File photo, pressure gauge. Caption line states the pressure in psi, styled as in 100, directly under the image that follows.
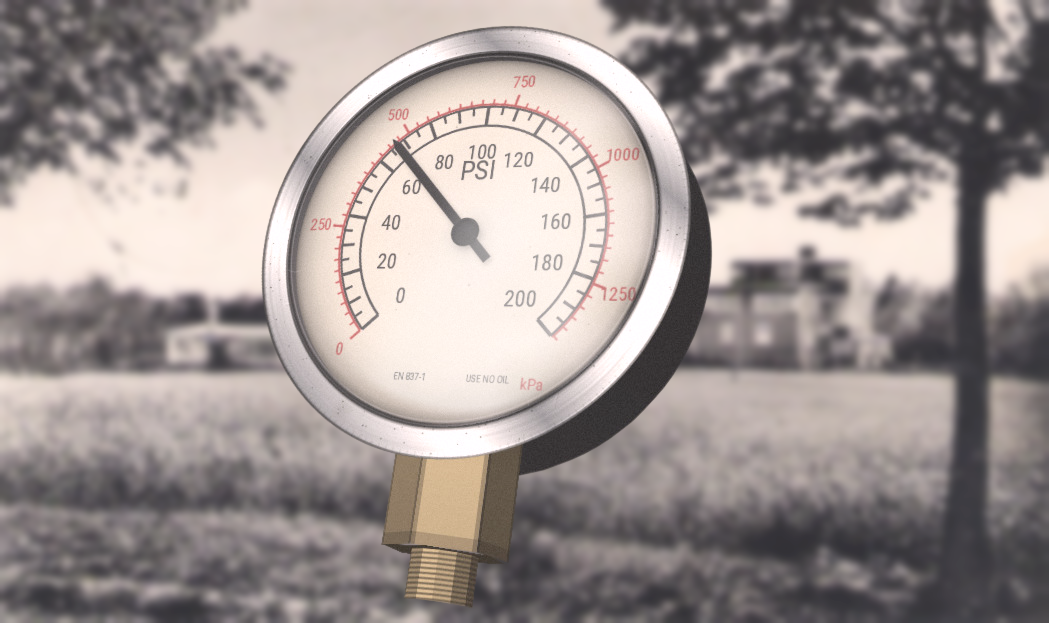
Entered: 67.5
